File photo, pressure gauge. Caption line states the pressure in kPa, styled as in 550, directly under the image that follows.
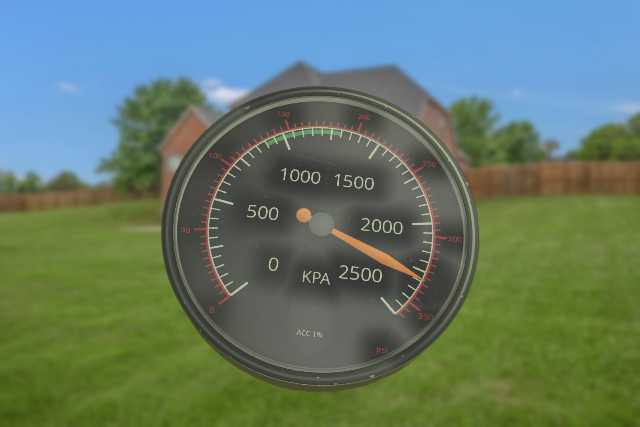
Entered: 2300
